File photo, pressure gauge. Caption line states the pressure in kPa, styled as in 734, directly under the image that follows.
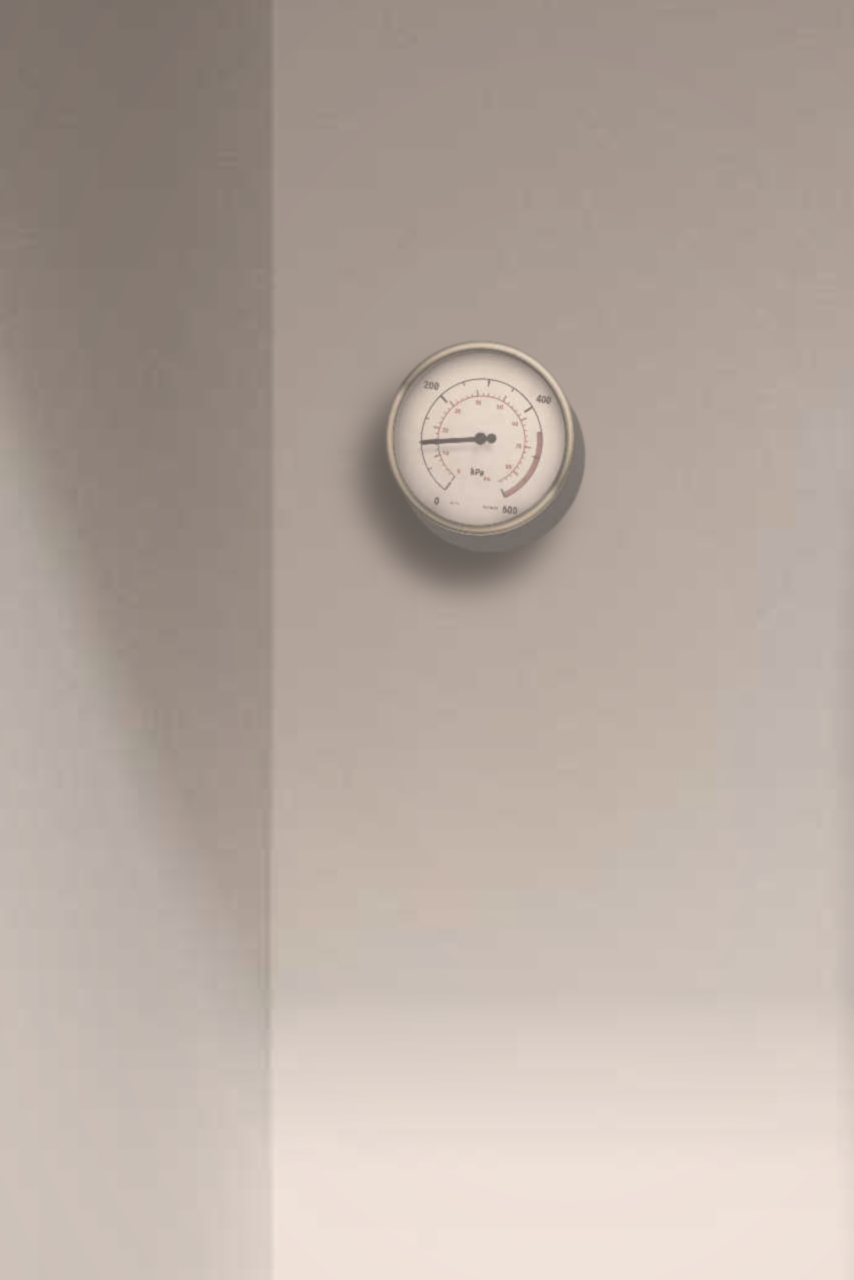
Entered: 100
